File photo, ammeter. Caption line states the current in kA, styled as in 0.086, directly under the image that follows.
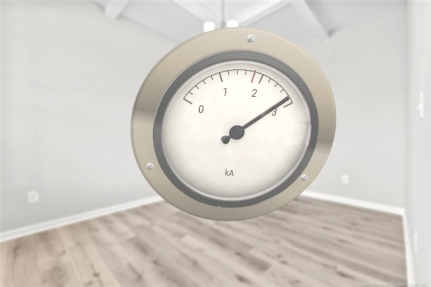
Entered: 2.8
